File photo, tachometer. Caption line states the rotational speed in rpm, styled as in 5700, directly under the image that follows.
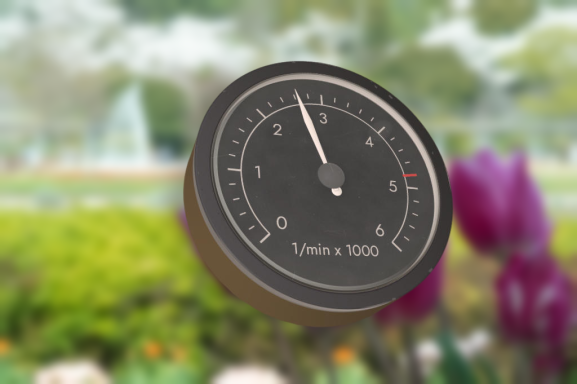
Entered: 2600
